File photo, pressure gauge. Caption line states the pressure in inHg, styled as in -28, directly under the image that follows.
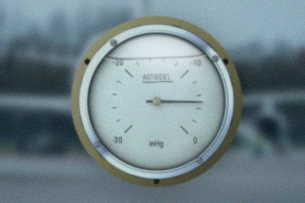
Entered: -5
